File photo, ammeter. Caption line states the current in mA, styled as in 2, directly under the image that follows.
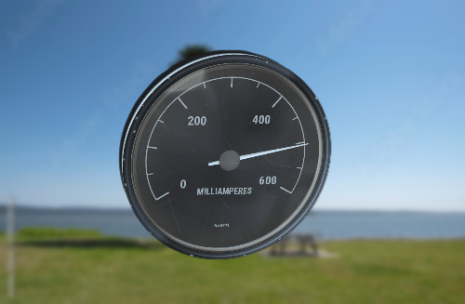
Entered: 500
